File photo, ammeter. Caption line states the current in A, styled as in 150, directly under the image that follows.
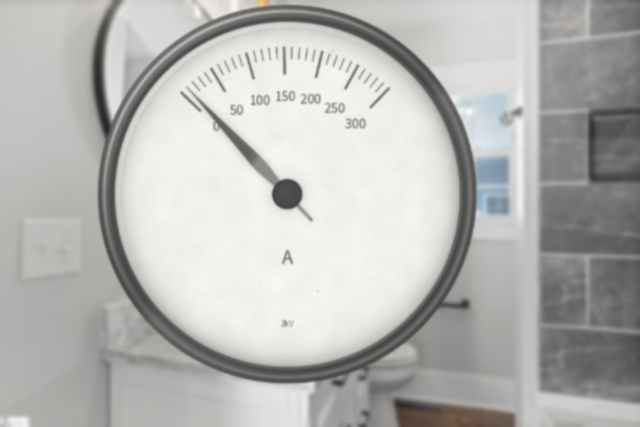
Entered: 10
